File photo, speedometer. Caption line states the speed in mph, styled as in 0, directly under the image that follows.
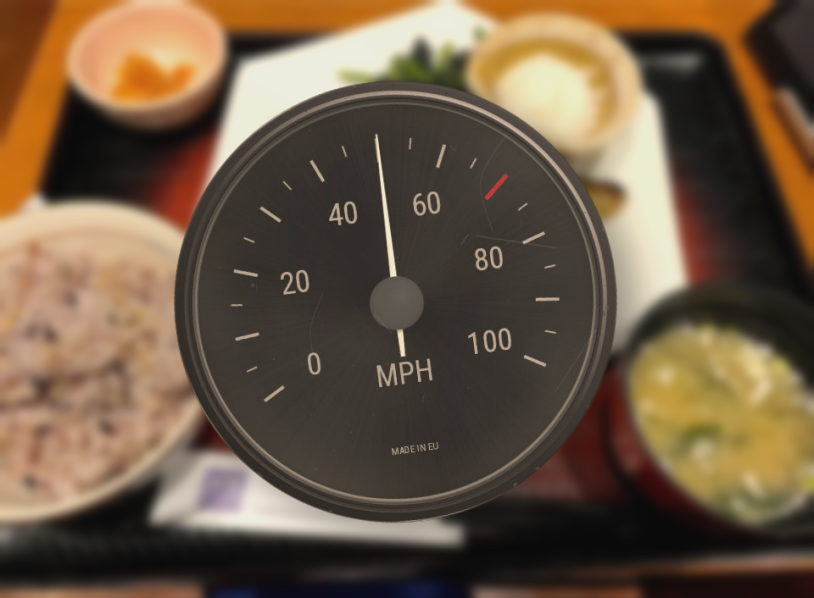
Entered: 50
